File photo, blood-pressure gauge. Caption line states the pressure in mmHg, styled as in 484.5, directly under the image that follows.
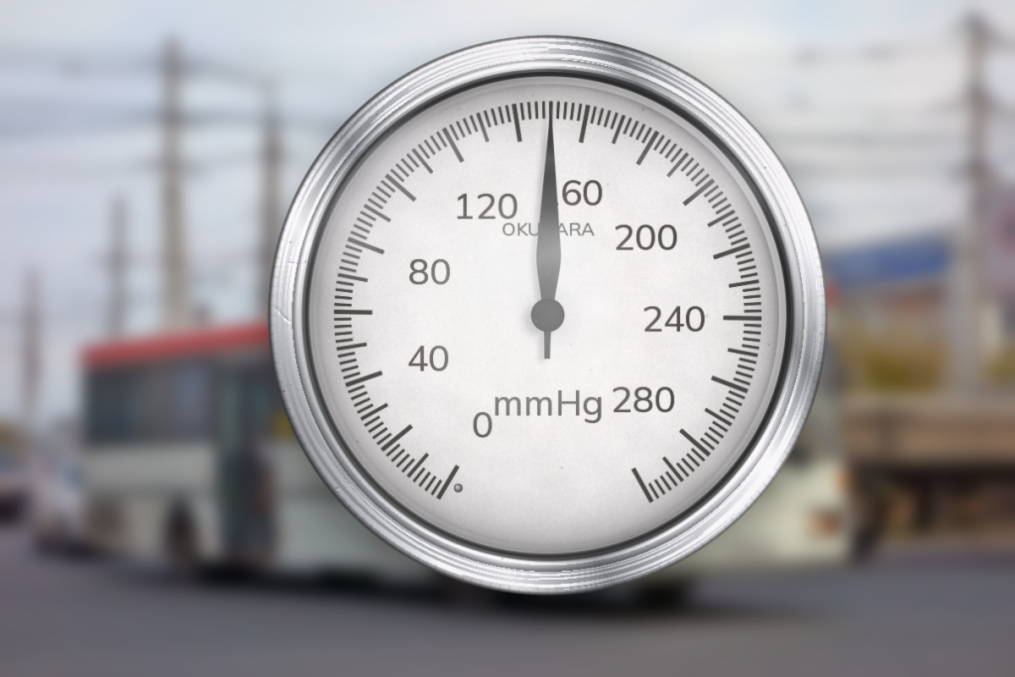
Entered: 150
